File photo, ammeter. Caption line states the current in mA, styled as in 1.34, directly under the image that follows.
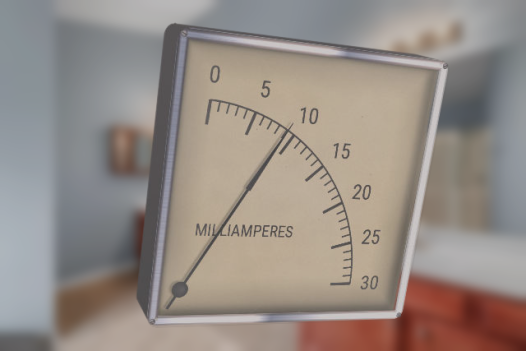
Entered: 9
